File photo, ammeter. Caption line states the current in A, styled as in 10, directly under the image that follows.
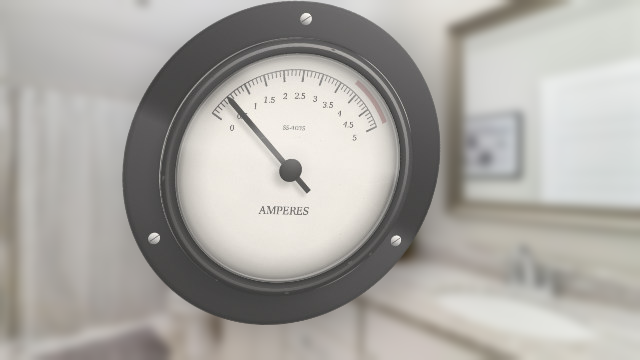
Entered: 0.5
